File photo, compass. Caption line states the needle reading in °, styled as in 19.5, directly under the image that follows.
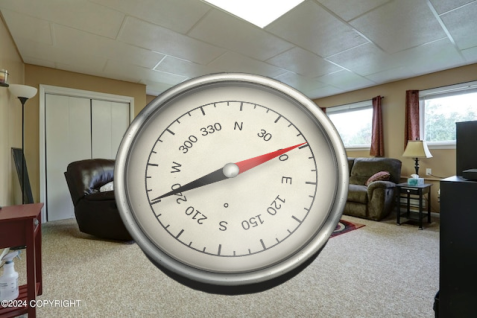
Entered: 60
